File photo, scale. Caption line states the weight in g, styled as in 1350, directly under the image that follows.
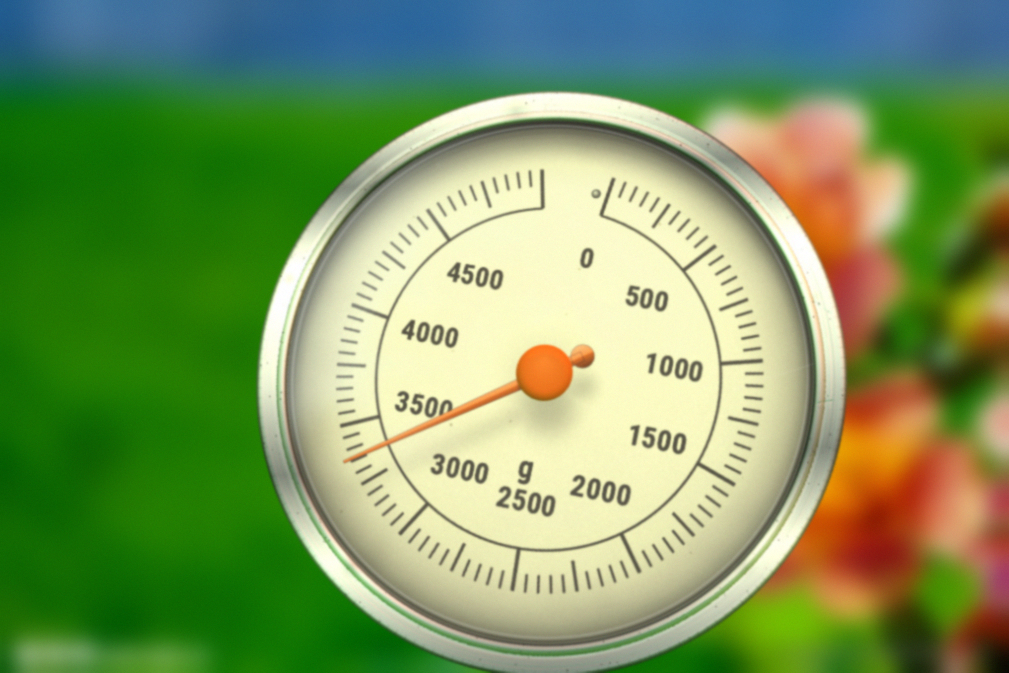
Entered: 3350
